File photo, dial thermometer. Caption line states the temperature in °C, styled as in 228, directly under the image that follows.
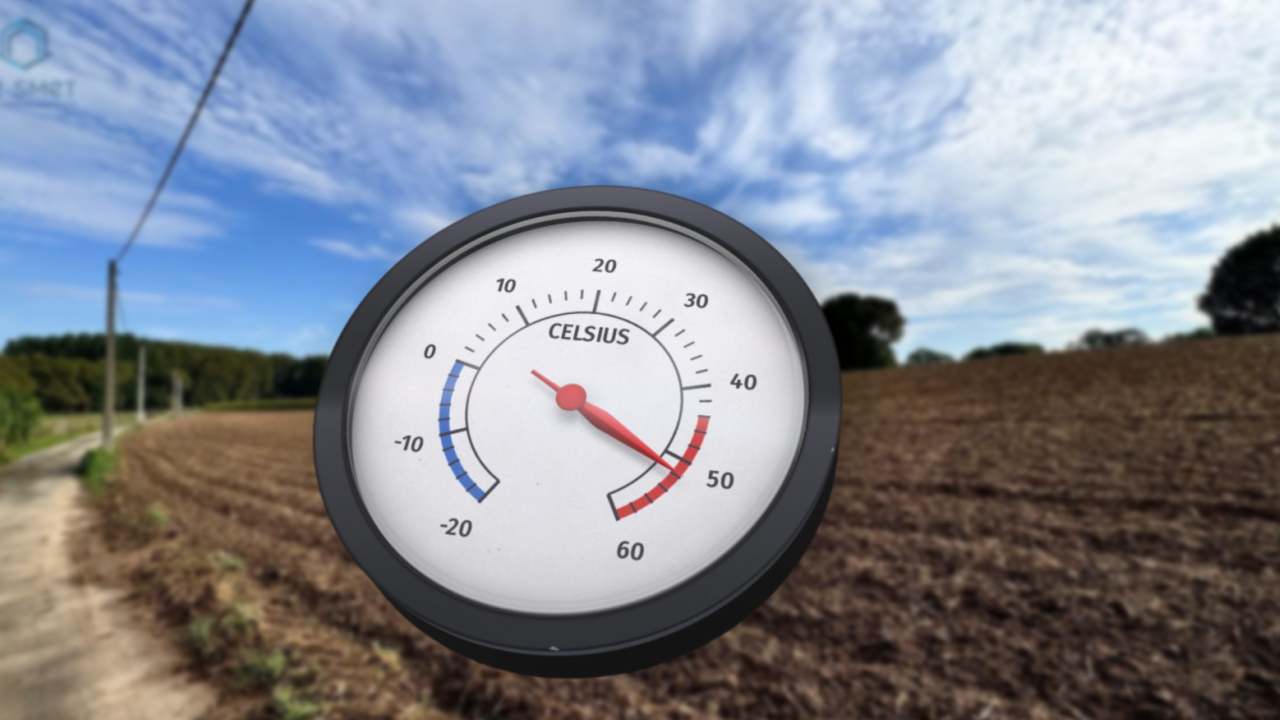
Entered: 52
